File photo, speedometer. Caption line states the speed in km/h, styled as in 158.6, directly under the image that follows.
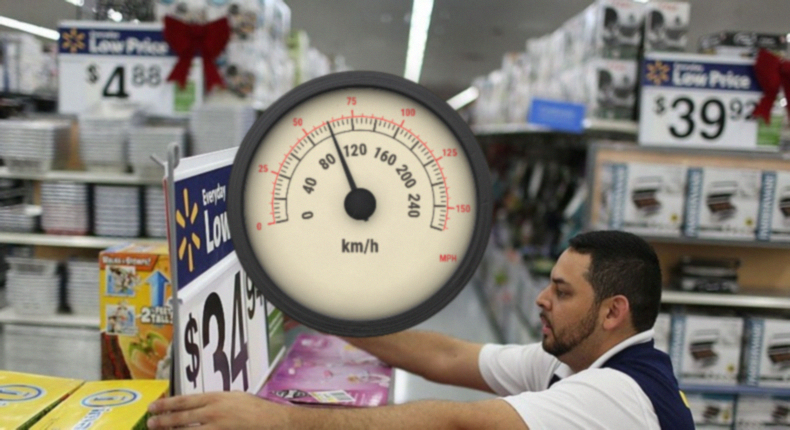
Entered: 100
